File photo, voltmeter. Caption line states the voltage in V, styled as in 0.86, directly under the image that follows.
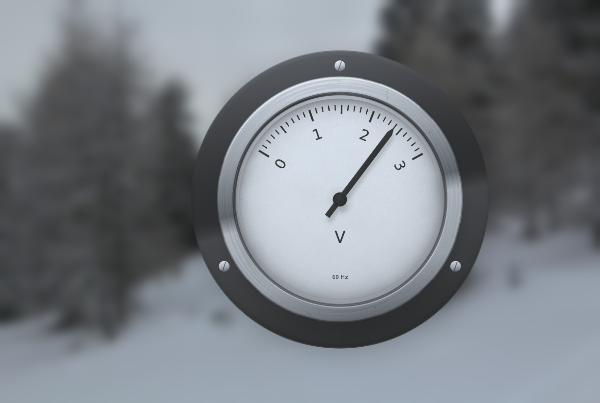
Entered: 2.4
